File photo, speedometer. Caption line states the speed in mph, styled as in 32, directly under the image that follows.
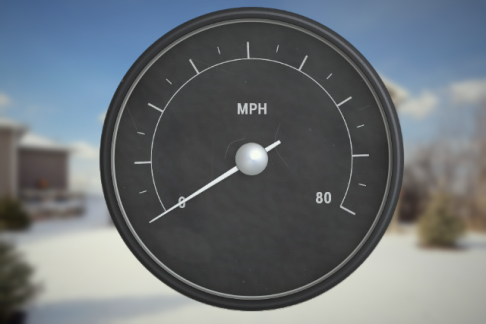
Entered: 0
